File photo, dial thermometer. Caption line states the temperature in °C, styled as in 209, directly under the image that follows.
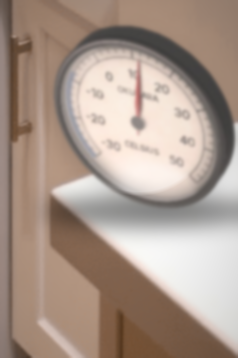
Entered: 12
